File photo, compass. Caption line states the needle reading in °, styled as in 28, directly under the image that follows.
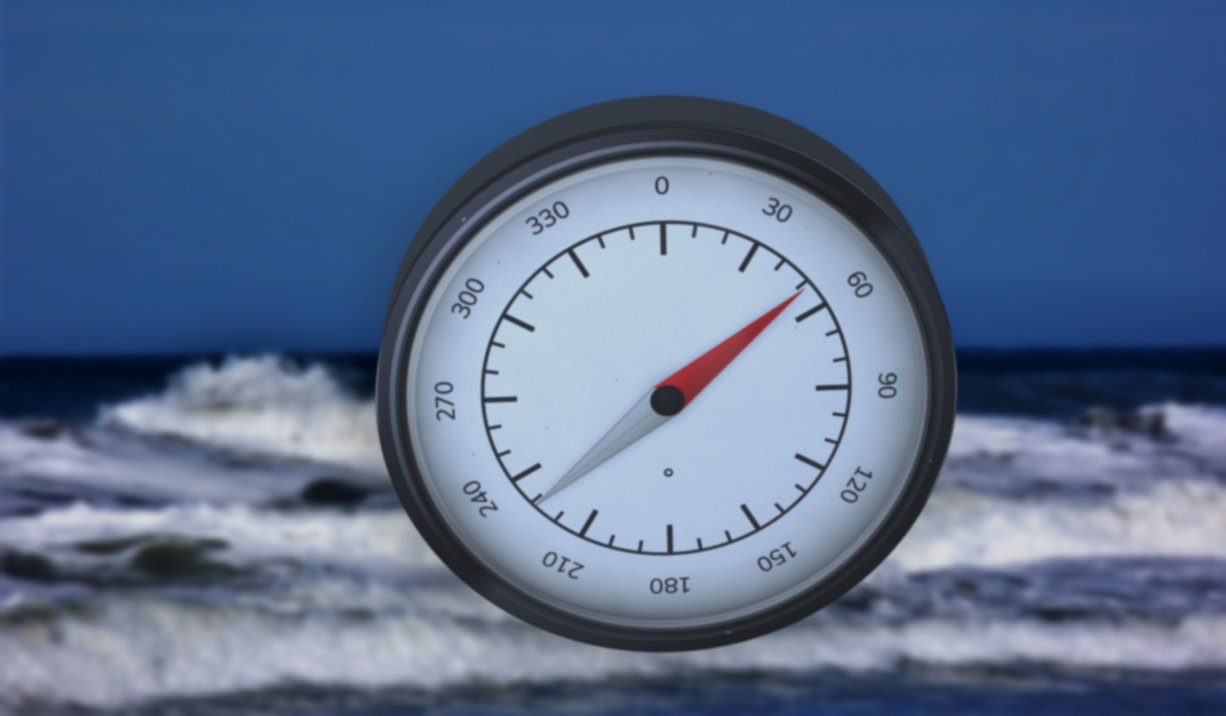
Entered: 50
